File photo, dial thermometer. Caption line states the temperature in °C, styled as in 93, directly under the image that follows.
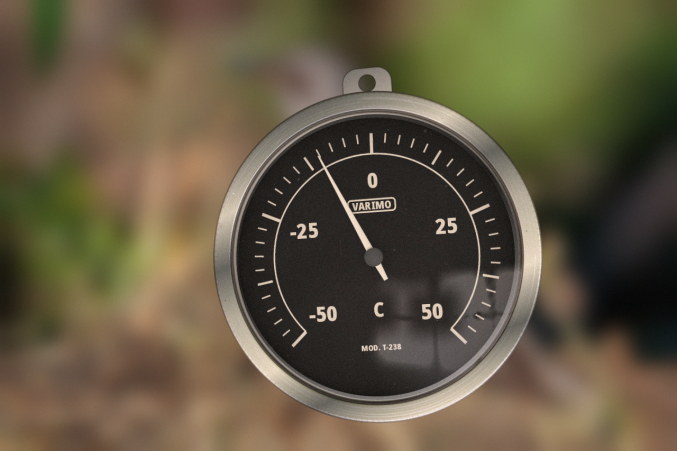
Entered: -10
